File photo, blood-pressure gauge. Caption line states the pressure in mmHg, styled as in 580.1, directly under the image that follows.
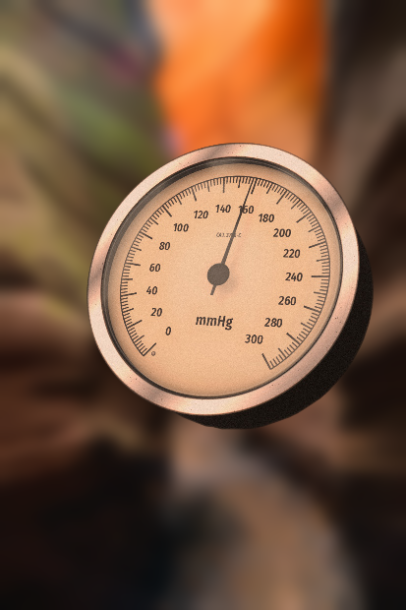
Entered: 160
